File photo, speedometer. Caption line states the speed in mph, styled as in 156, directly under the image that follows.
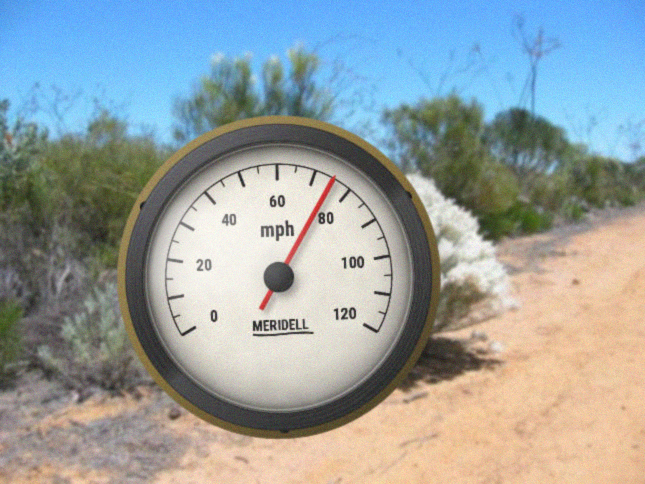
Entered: 75
